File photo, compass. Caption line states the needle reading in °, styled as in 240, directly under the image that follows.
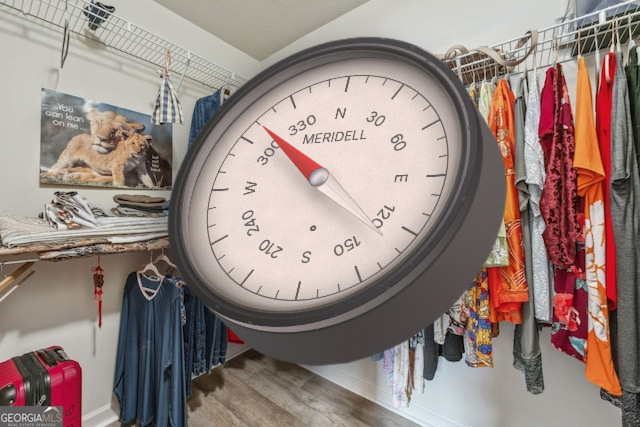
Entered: 310
